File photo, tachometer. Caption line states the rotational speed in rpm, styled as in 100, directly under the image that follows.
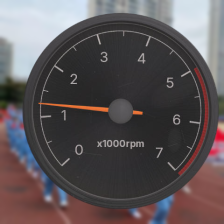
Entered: 1250
